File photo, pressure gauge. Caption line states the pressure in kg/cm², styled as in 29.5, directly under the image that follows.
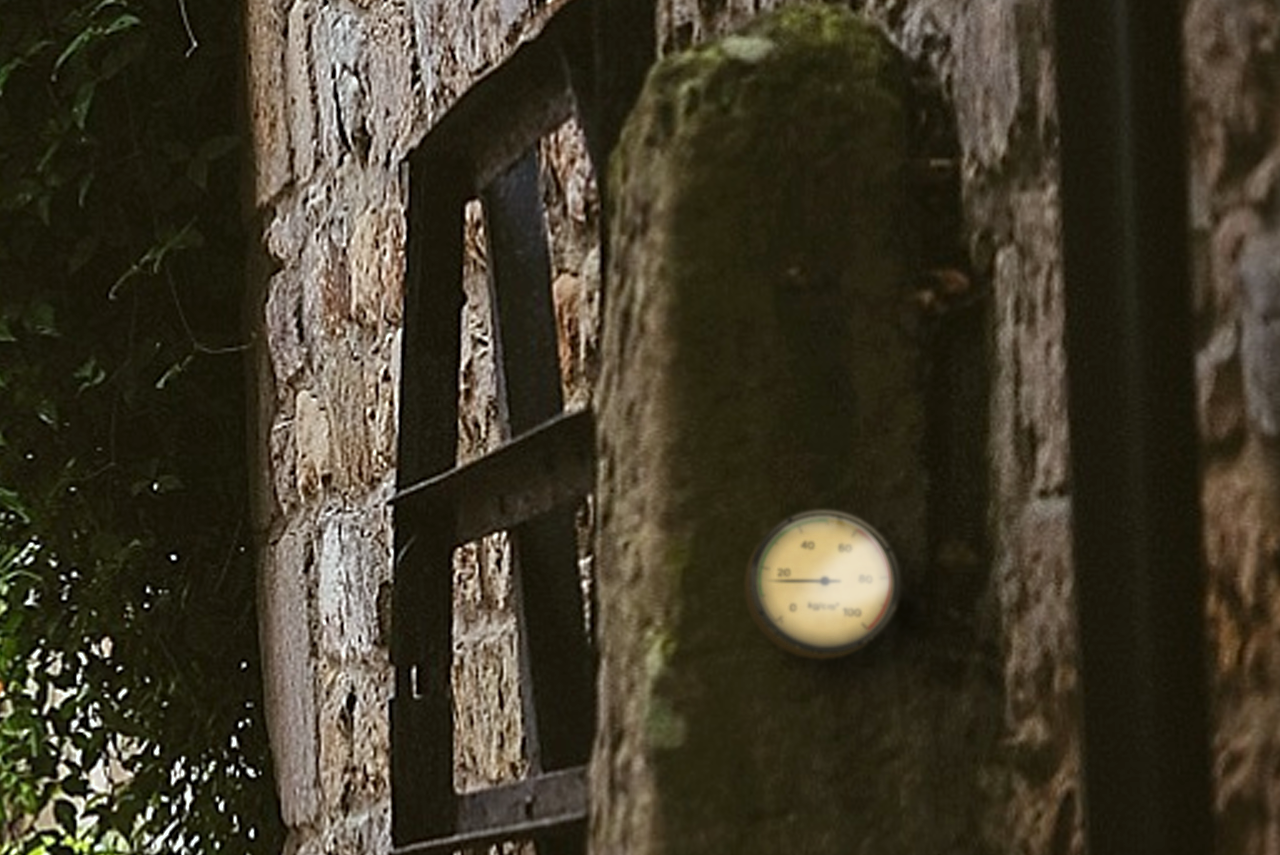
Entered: 15
